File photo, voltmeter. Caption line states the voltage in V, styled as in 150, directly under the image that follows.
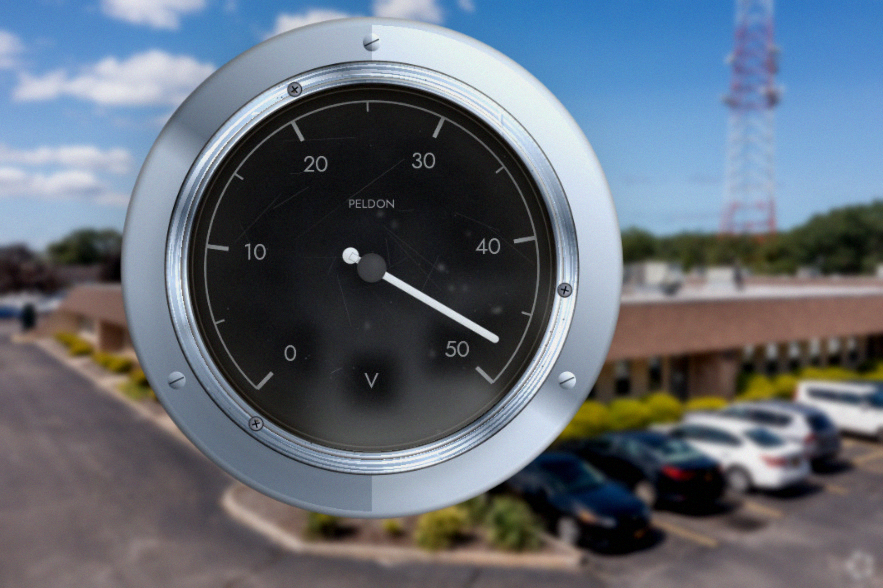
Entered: 47.5
